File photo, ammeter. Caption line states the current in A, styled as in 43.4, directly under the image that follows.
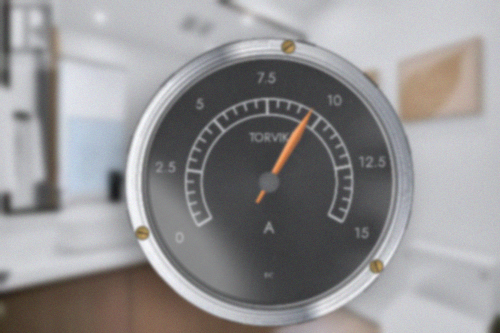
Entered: 9.5
